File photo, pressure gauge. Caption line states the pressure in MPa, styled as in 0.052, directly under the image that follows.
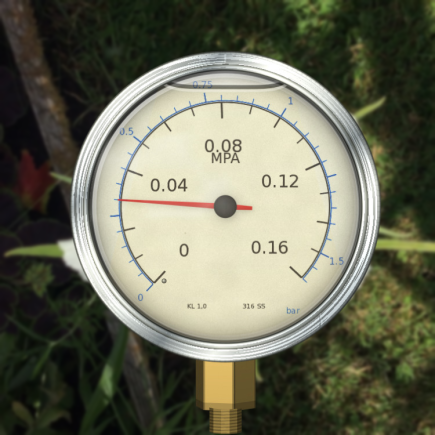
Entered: 0.03
